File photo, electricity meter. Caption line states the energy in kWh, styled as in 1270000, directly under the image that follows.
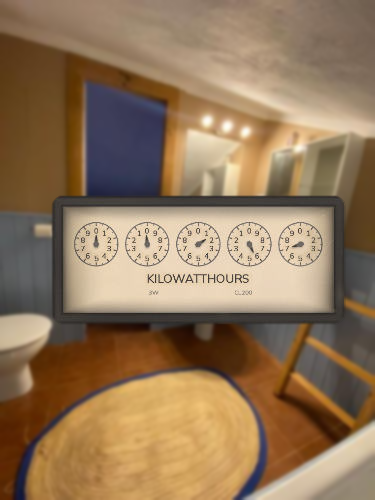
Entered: 157
